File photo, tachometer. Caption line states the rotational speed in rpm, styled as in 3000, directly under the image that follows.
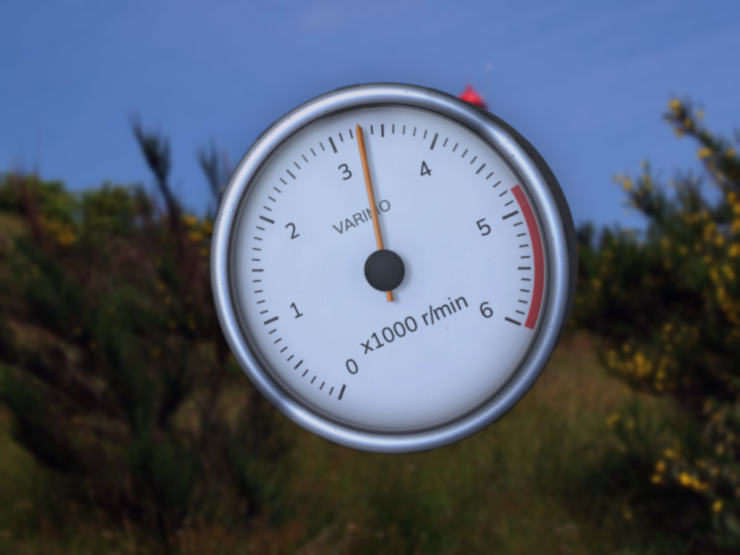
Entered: 3300
